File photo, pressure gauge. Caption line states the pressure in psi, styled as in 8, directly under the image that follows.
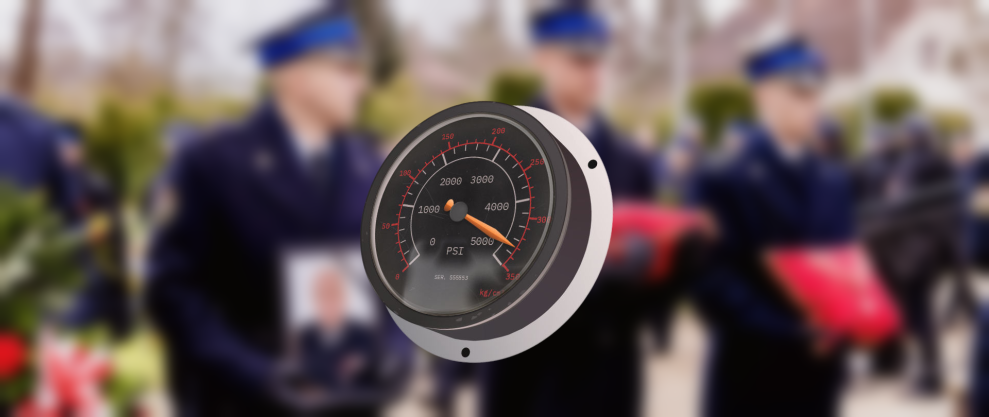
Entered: 4700
